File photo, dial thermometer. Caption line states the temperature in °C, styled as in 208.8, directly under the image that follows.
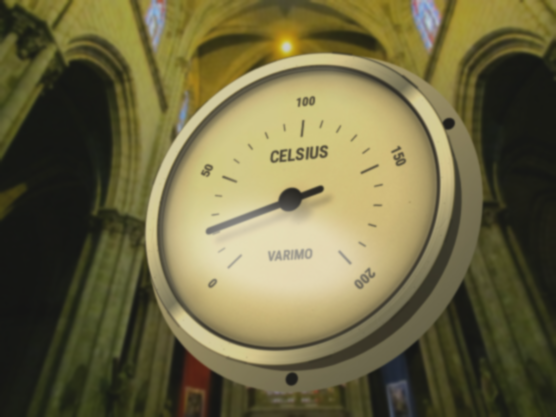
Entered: 20
